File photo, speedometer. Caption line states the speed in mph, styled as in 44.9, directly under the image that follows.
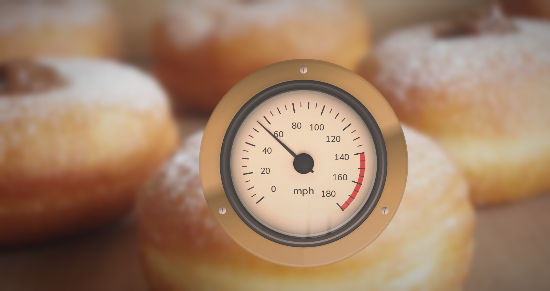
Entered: 55
